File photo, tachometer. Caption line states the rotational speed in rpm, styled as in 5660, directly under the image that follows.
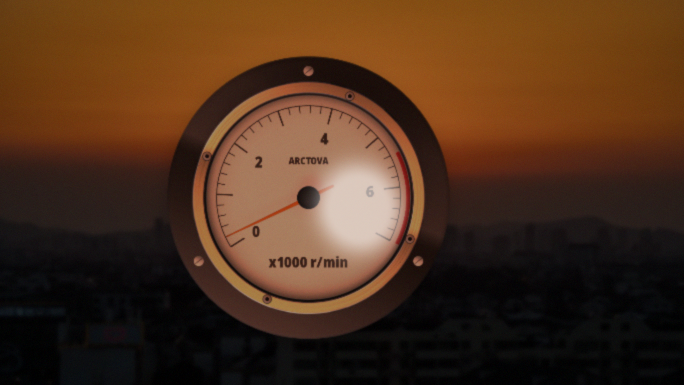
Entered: 200
